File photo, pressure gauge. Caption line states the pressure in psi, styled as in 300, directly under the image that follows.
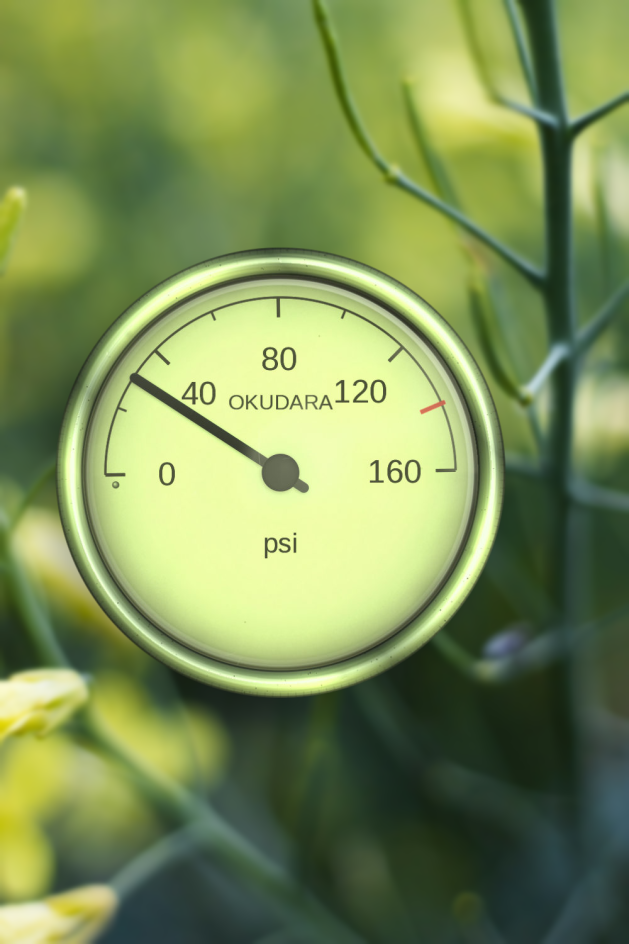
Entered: 30
